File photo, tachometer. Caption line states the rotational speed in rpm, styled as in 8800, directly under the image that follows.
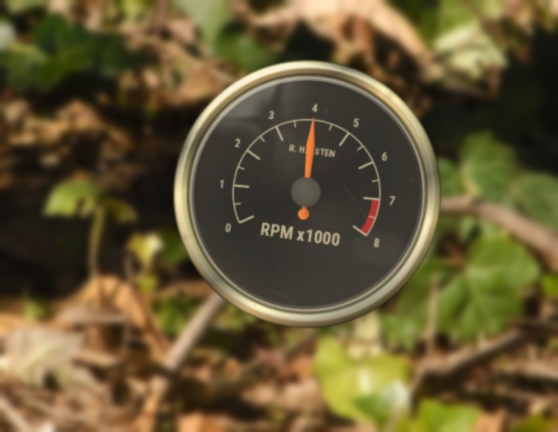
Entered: 4000
